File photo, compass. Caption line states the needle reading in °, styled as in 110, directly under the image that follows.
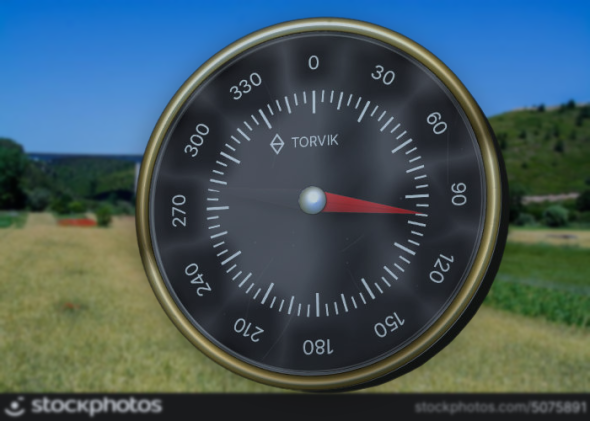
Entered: 100
